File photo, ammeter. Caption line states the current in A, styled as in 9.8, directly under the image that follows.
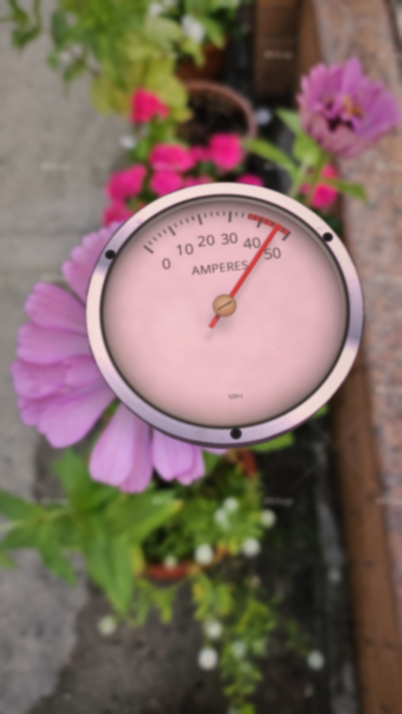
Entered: 46
